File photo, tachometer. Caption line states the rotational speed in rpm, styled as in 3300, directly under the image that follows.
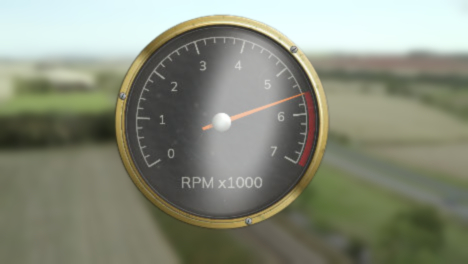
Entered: 5600
